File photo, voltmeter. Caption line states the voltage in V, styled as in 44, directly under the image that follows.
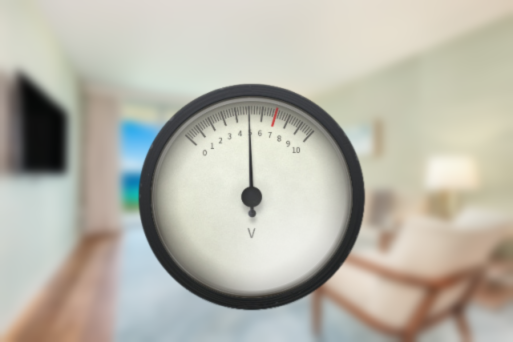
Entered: 5
